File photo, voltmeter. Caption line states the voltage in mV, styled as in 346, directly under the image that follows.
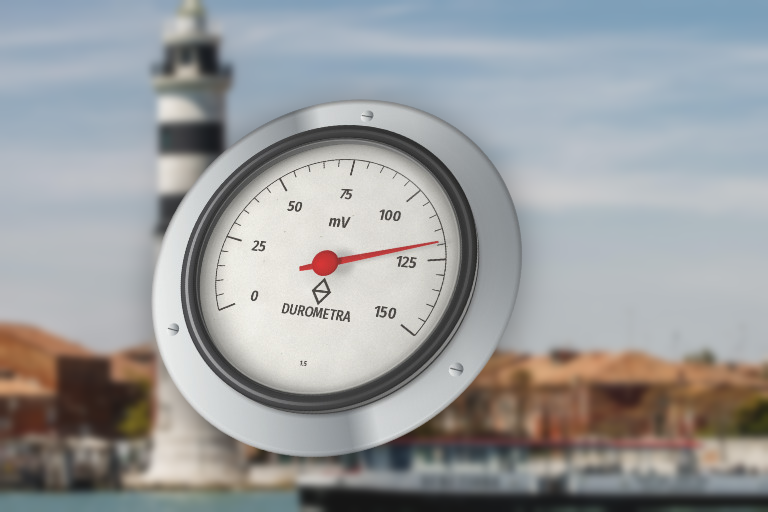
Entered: 120
